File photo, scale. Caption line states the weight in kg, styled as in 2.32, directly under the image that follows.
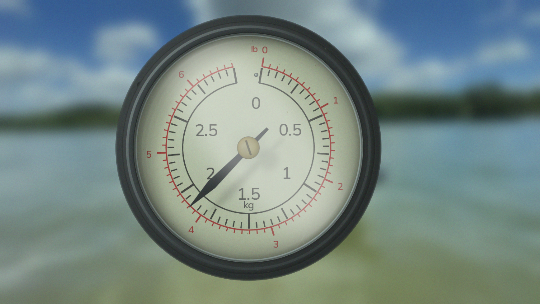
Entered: 1.9
